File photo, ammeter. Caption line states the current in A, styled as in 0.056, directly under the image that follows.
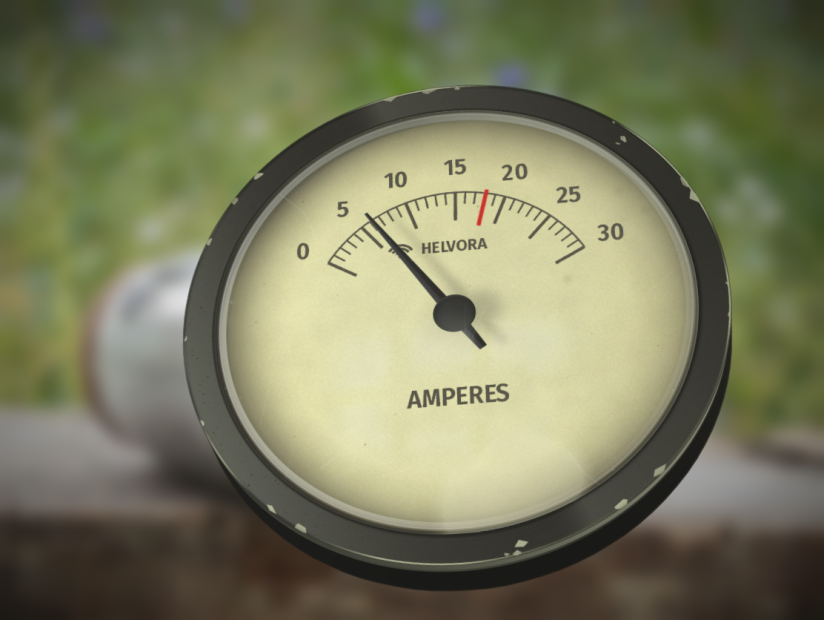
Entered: 6
